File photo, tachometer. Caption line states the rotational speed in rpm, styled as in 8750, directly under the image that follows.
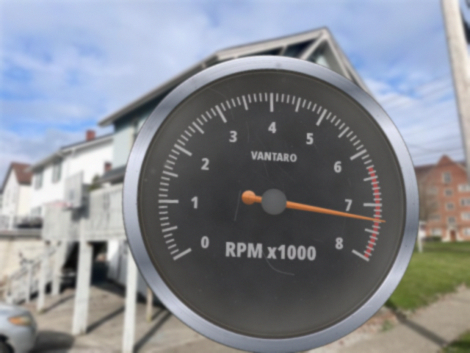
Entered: 7300
